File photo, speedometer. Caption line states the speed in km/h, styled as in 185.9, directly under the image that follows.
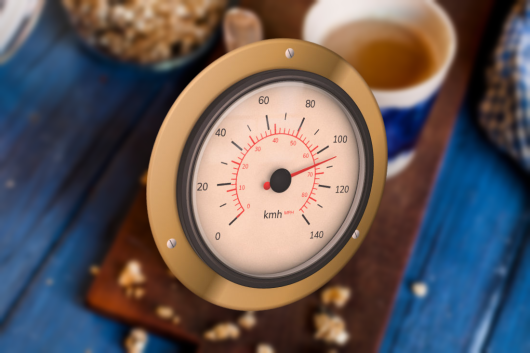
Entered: 105
